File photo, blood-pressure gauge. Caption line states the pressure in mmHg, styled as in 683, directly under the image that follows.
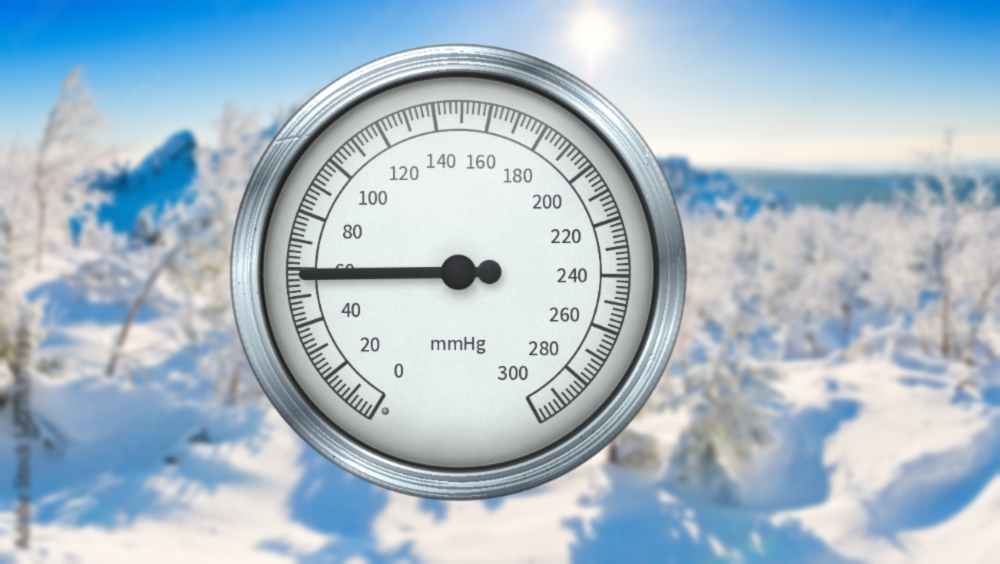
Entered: 58
